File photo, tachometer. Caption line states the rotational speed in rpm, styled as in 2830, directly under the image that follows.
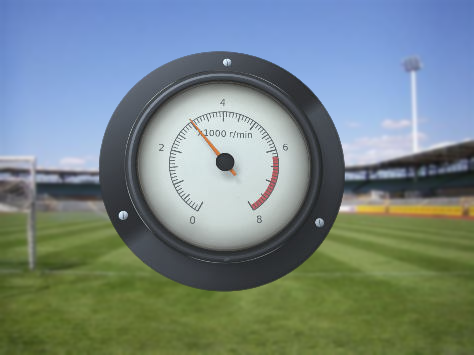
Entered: 3000
